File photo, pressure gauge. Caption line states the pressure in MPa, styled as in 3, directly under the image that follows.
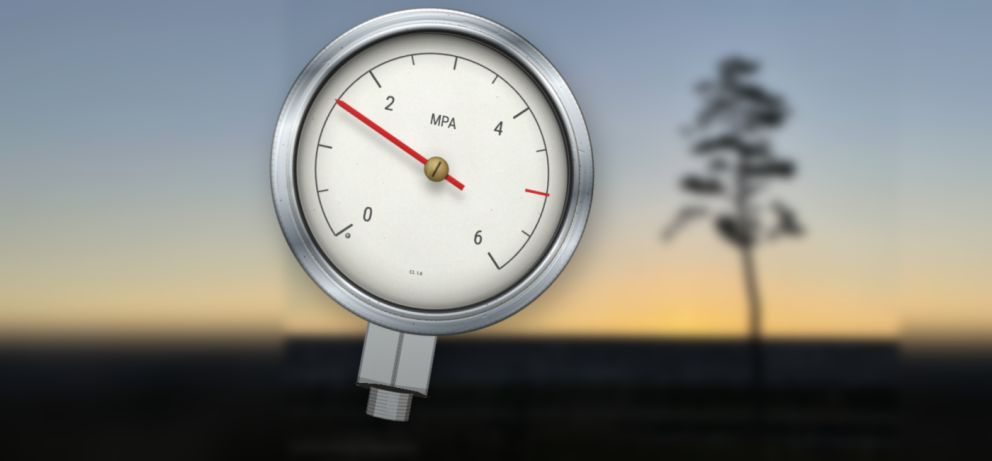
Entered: 1.5
